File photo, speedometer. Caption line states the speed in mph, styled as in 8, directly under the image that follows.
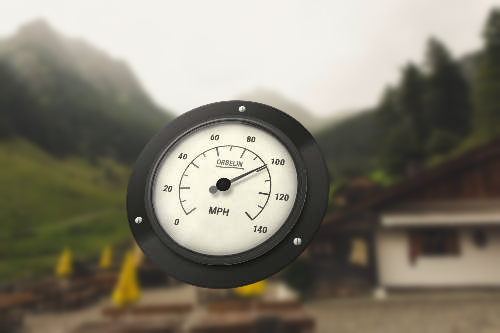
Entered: 100
